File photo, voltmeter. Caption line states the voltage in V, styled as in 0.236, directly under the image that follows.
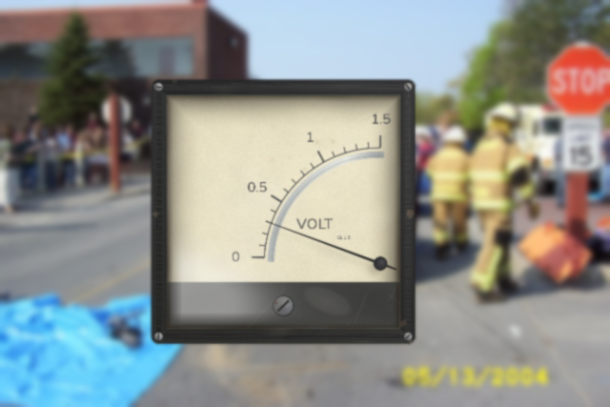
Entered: 0.3
